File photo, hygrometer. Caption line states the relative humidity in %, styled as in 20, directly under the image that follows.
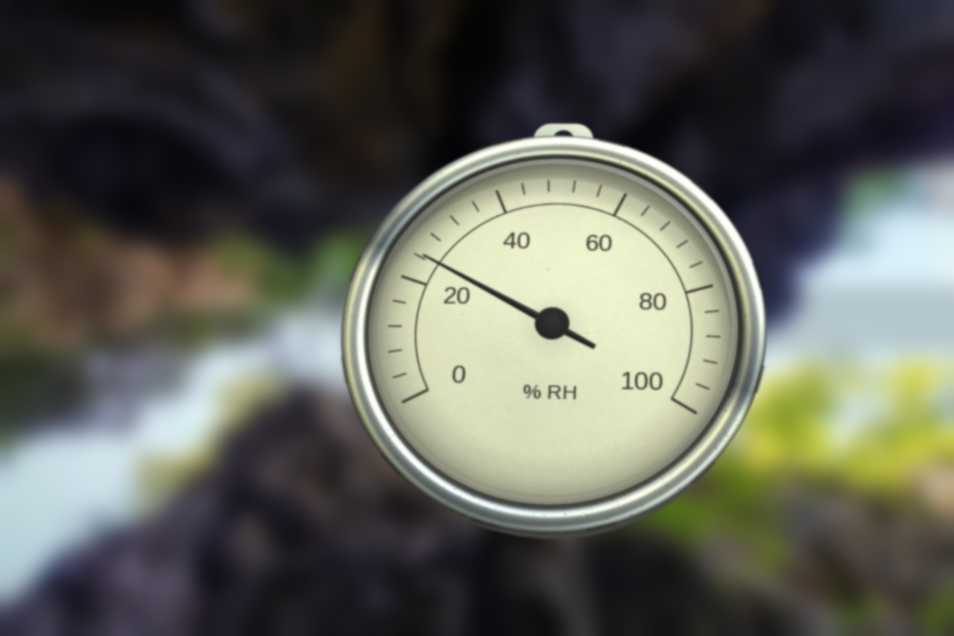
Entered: 24
